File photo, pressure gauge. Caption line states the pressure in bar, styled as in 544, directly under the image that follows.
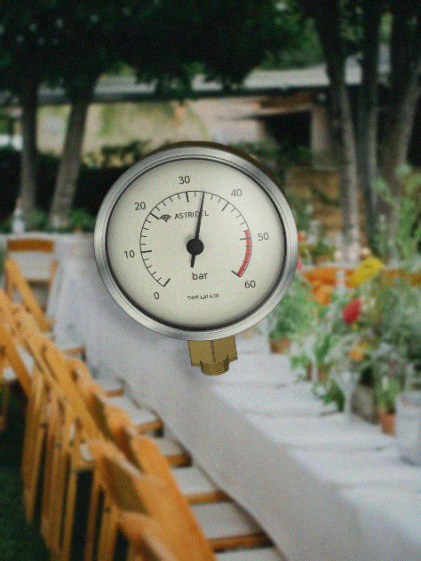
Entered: 34
